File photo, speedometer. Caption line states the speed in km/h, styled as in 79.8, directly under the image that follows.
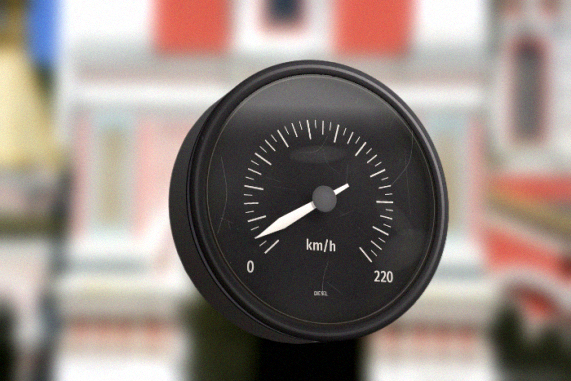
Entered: 10
